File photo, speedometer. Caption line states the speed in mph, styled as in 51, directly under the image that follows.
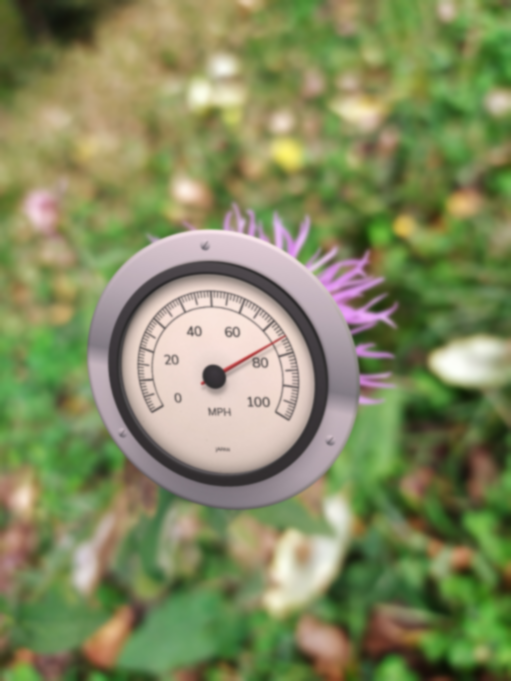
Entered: 75
